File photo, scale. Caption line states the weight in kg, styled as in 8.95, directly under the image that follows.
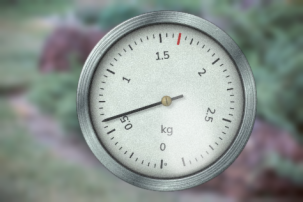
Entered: 0.6
